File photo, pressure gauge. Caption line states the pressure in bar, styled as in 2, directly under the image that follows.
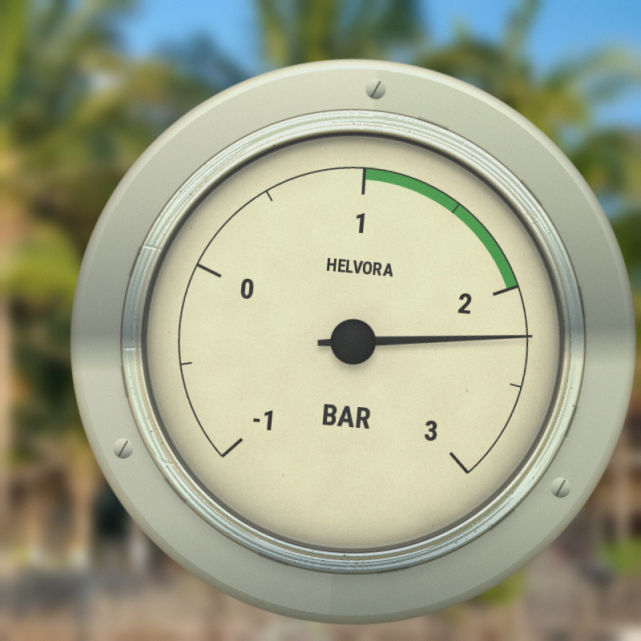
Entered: 2.25
